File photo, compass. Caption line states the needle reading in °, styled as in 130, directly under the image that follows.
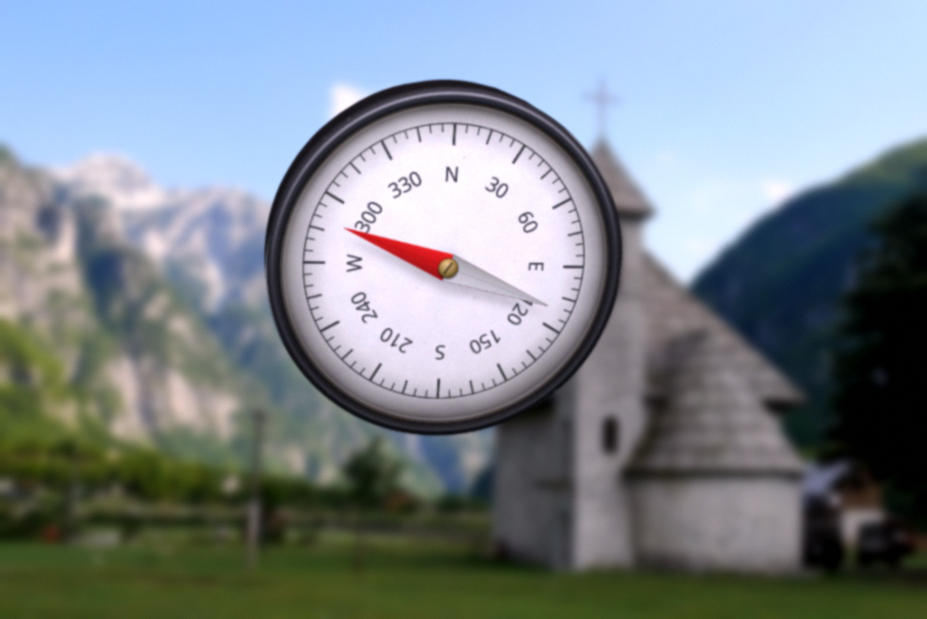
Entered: 290
